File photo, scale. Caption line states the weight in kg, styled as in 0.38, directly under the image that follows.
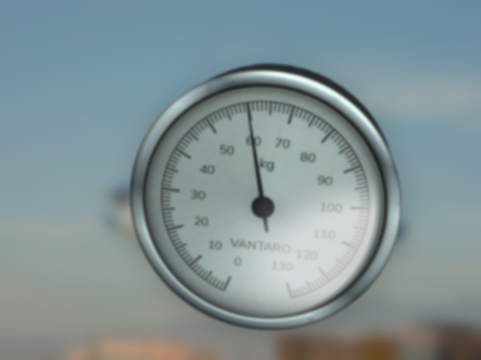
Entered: 60
